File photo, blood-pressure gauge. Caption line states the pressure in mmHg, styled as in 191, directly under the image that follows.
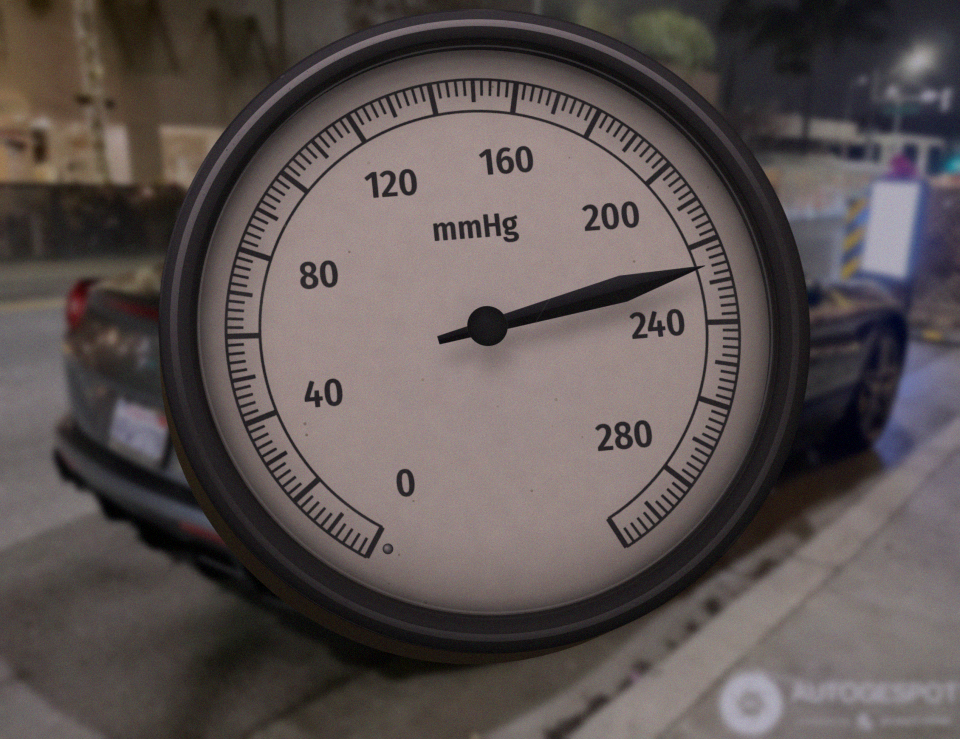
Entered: 226
